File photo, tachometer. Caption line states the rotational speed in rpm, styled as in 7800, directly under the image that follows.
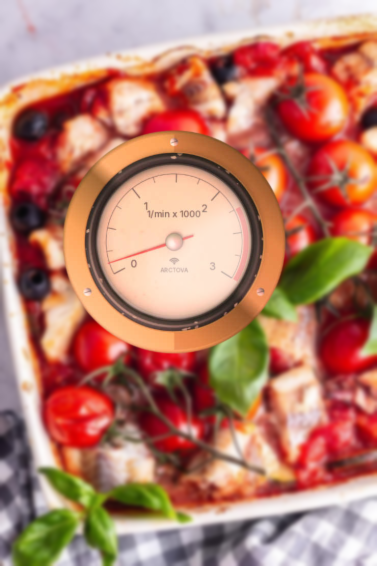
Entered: 125
